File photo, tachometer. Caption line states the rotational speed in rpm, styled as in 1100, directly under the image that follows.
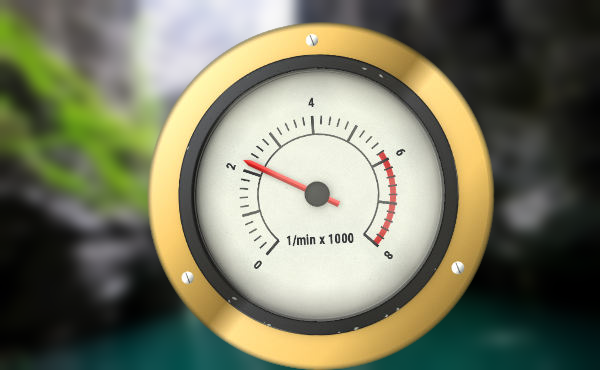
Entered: 2200
